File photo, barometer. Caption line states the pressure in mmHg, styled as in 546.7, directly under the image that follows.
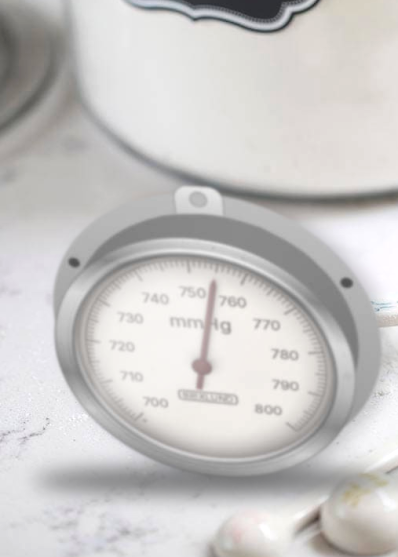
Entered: 755
